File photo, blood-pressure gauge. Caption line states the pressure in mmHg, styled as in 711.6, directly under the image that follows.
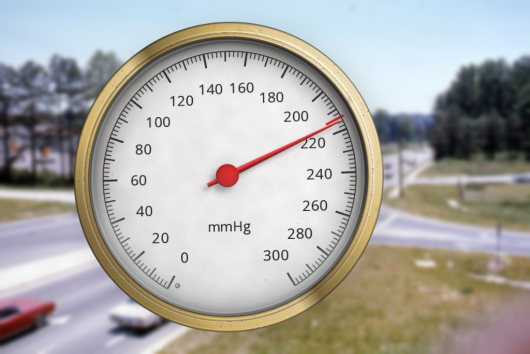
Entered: 216
